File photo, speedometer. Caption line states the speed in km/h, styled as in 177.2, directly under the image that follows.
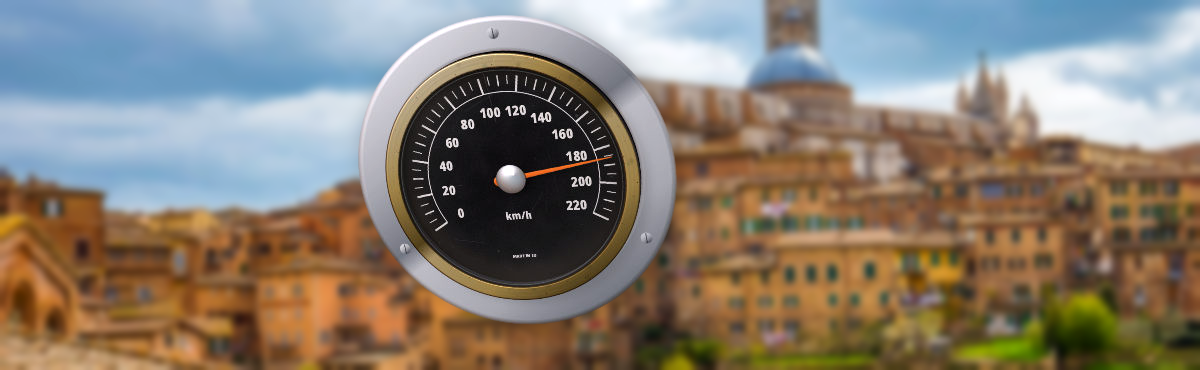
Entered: 185
